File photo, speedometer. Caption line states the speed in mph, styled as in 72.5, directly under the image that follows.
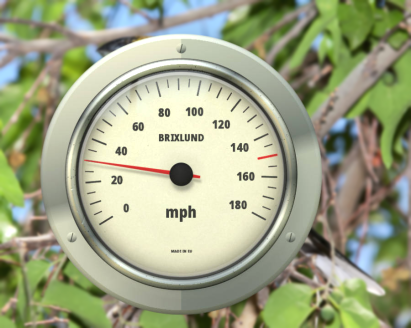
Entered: 30
